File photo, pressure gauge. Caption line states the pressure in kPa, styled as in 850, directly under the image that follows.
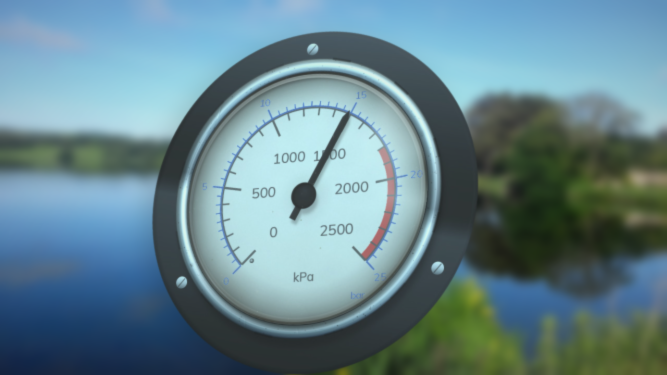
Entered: 1500
